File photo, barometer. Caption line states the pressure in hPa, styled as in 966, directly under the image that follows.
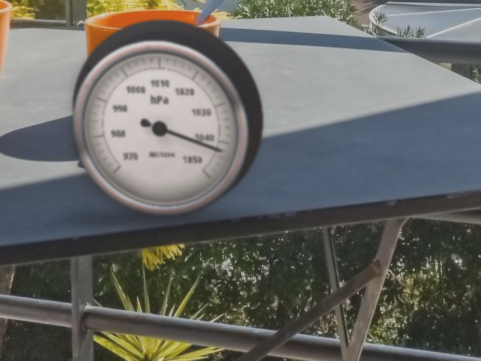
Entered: 1042
